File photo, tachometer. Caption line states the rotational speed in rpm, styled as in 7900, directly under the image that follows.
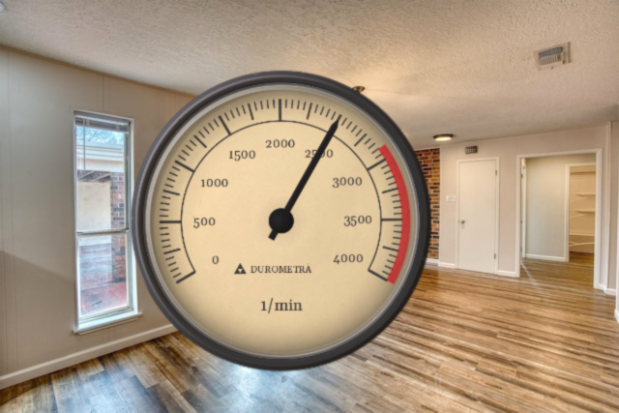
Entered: 2500
